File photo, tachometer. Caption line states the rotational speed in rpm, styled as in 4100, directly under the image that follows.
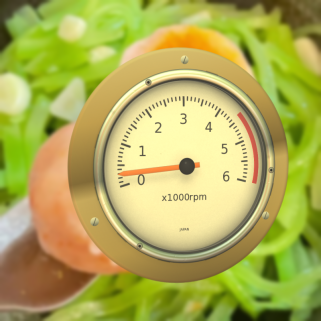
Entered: 300
